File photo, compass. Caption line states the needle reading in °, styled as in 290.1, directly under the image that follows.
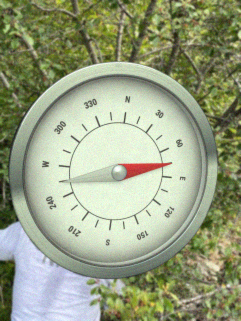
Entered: 75
